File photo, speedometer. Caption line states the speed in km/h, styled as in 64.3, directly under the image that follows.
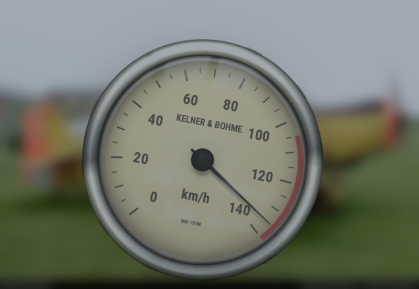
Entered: 135
